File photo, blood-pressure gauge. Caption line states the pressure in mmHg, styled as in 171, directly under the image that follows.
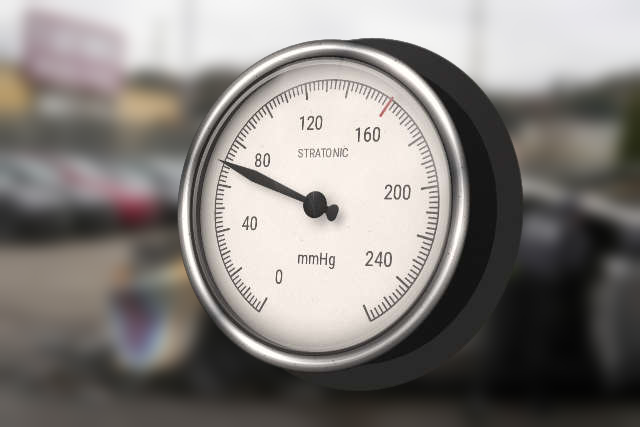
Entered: 70
